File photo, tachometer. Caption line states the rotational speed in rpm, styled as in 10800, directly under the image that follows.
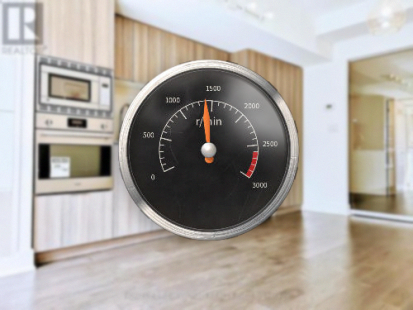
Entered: 1400
